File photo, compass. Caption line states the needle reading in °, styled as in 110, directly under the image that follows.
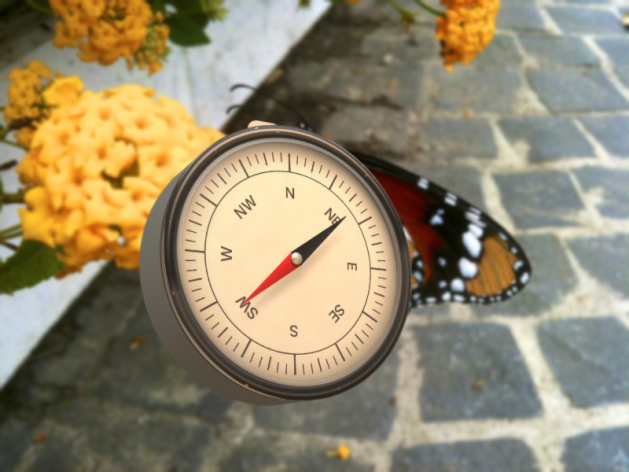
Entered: 230
